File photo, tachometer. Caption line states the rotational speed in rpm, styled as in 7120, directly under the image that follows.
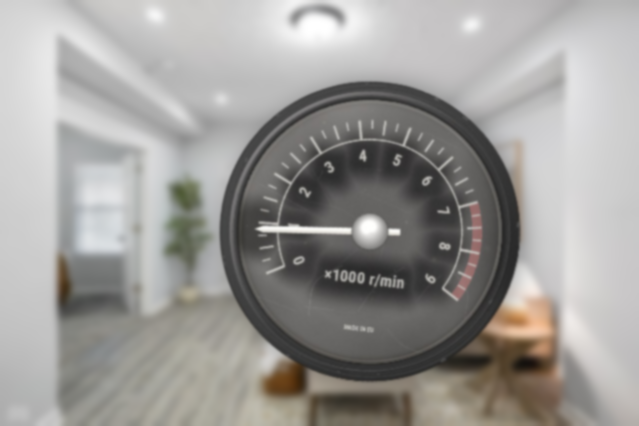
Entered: 875
